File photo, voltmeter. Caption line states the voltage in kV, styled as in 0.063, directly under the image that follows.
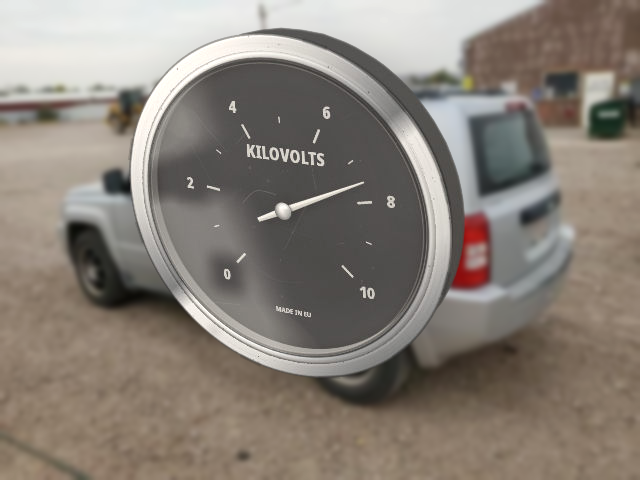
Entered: 7.5
